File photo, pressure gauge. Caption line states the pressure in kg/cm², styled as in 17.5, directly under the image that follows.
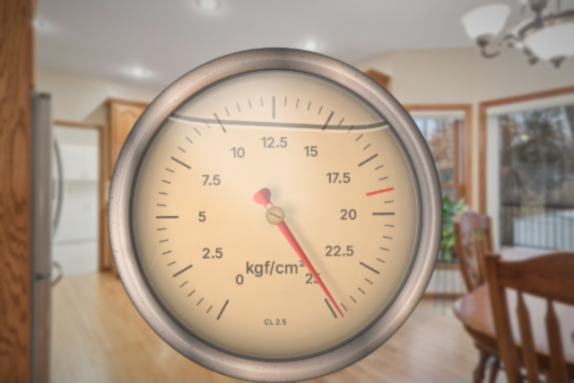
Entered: 24.75
